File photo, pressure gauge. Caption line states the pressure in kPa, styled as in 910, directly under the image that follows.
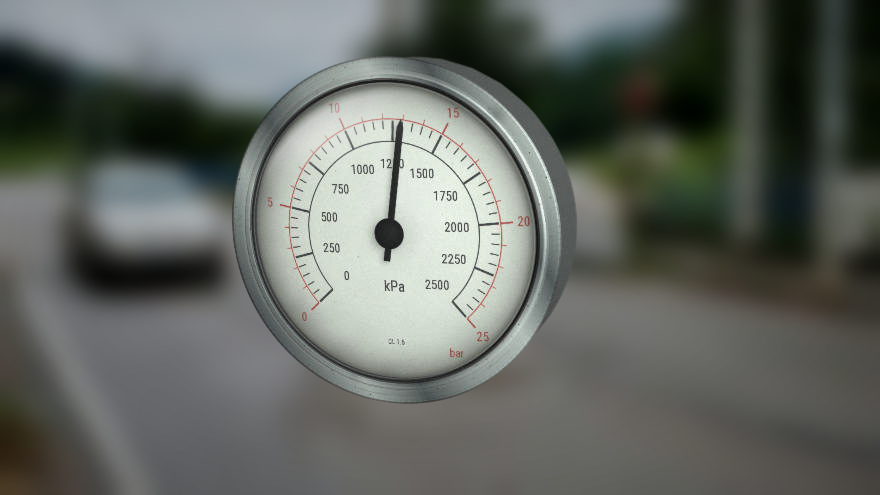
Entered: 1300
